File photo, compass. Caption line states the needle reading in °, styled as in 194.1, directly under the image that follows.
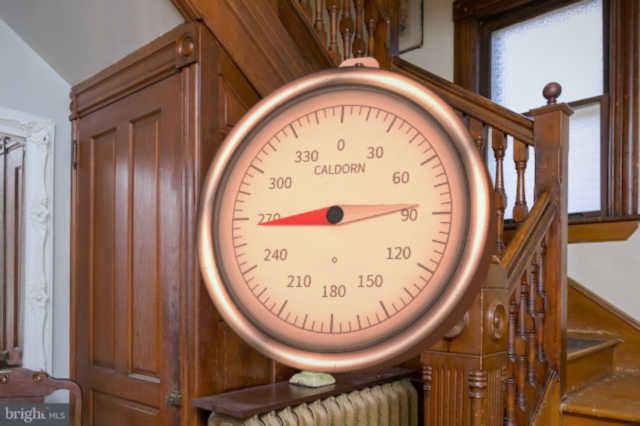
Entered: 265
